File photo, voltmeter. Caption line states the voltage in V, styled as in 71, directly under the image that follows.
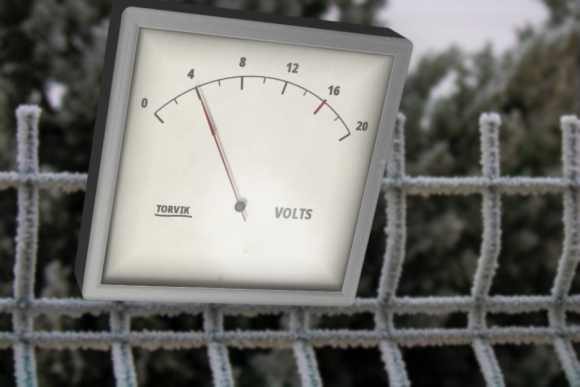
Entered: 4
